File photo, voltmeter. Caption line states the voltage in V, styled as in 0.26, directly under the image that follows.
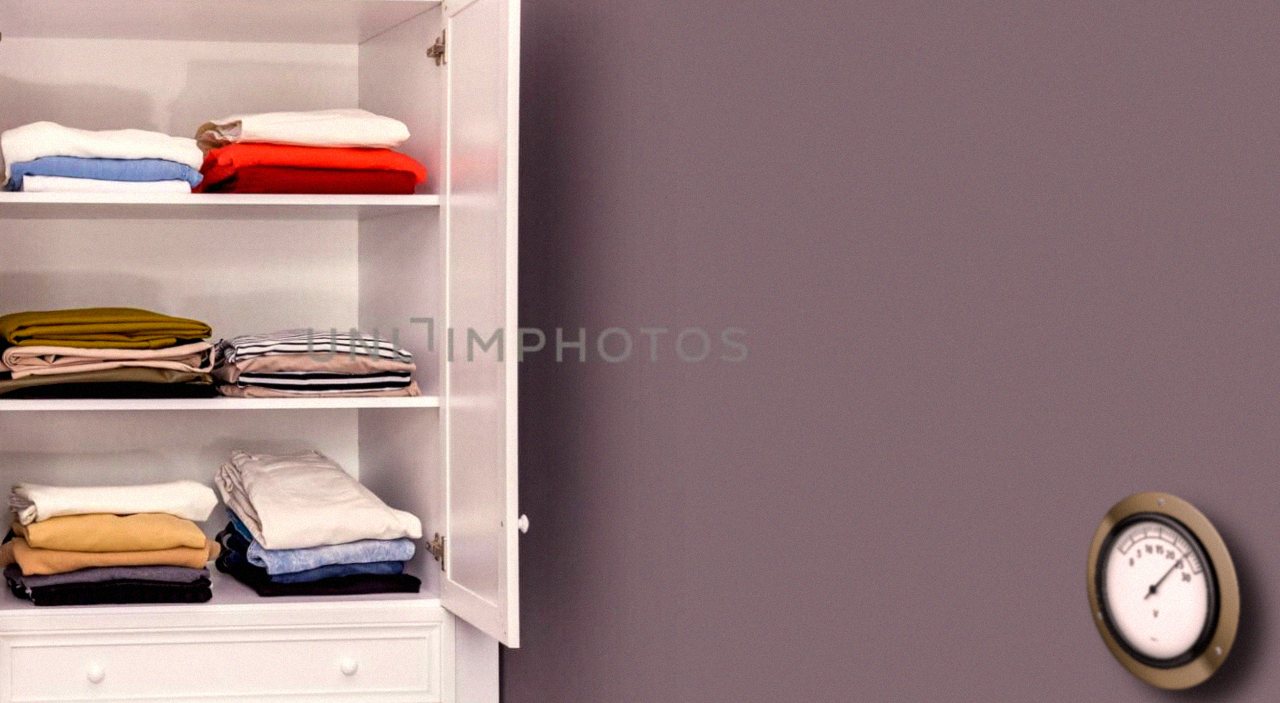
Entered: 25
